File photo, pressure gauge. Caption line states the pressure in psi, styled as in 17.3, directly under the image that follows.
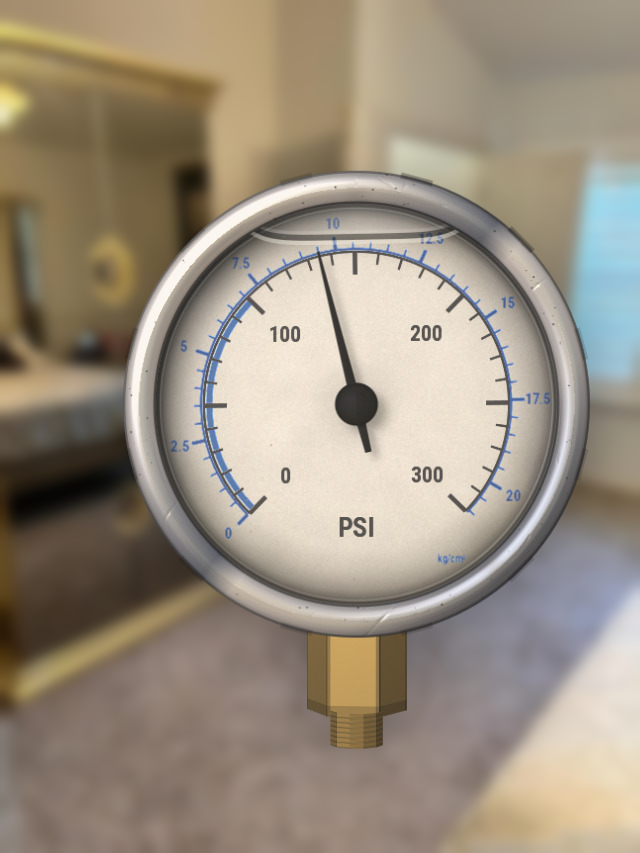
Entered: 135
